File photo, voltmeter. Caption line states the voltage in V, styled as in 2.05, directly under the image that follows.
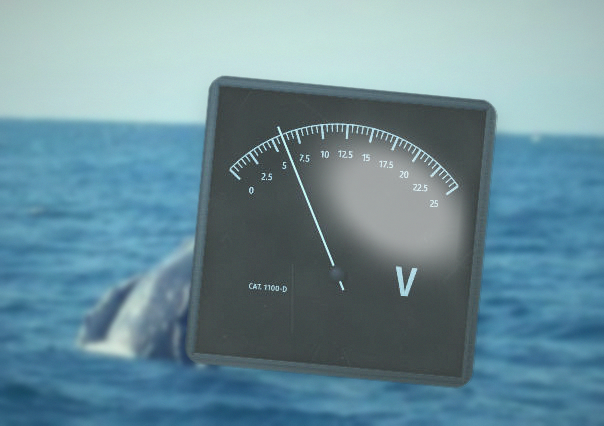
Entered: 6
